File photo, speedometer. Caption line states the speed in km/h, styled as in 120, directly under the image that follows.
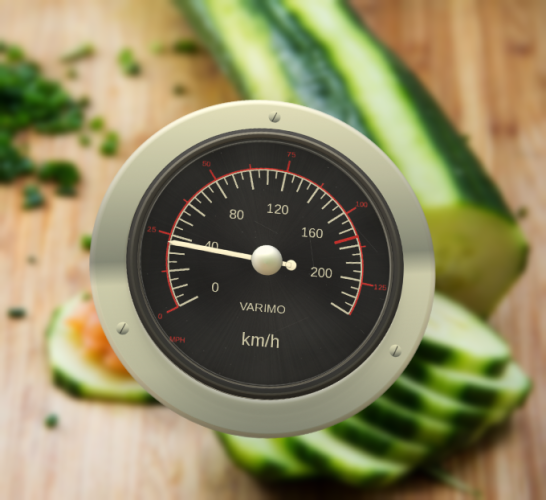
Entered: 35
